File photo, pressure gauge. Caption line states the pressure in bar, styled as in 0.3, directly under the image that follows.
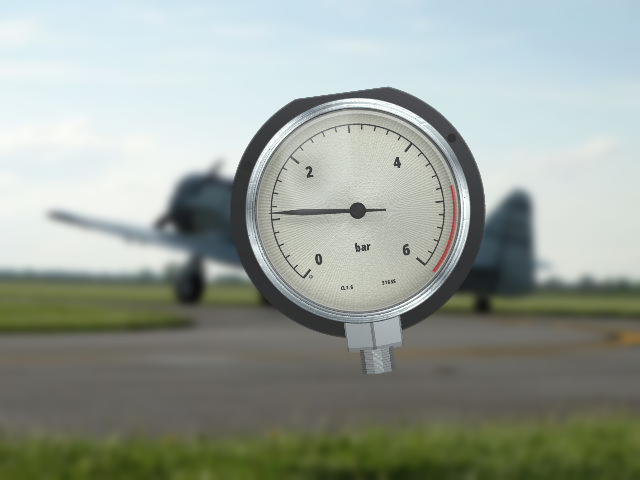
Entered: 1.1
